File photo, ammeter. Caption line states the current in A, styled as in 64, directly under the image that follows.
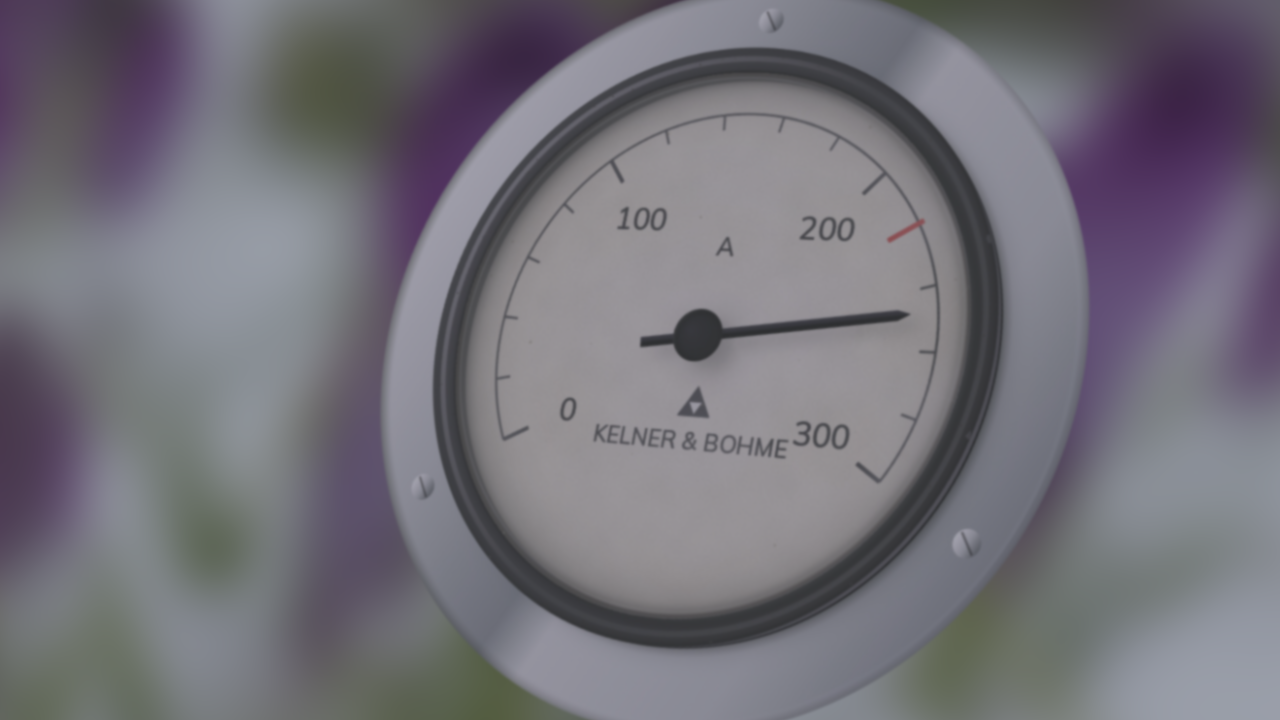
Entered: 250
